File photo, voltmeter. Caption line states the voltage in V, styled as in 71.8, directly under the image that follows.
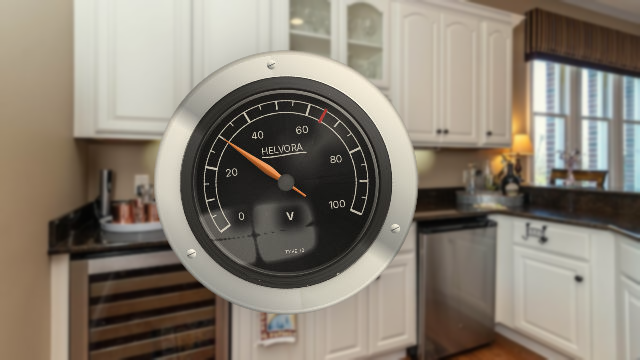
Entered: 30
